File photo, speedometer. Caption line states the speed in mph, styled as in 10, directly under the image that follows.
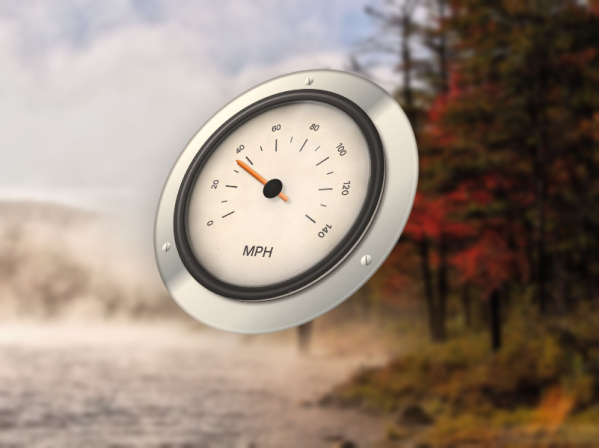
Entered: 35
